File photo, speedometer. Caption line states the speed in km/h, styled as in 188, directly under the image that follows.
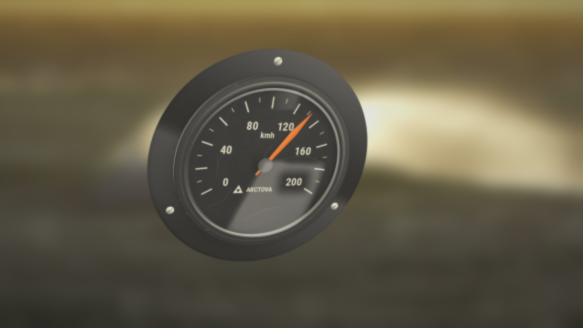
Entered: 130
